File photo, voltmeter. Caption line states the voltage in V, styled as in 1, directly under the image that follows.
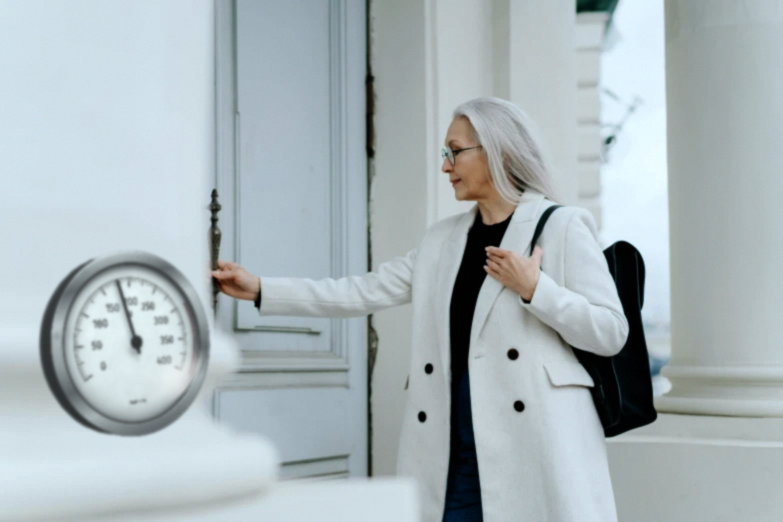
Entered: 175
